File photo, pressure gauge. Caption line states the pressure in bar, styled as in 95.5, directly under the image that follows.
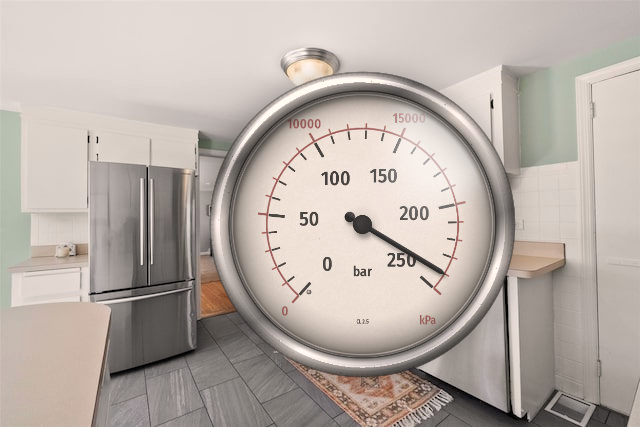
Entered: 240
